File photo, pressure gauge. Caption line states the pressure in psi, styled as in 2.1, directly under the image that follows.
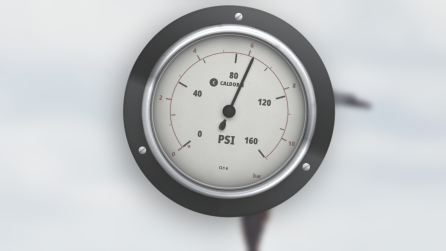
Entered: 90
